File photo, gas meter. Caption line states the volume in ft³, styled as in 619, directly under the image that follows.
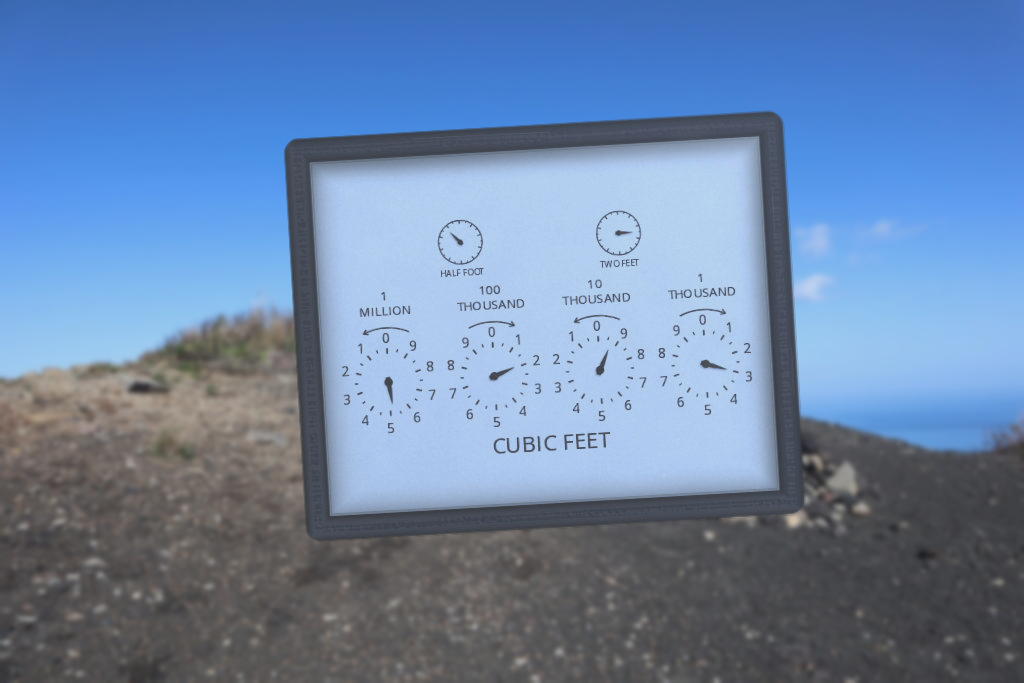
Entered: 519300
